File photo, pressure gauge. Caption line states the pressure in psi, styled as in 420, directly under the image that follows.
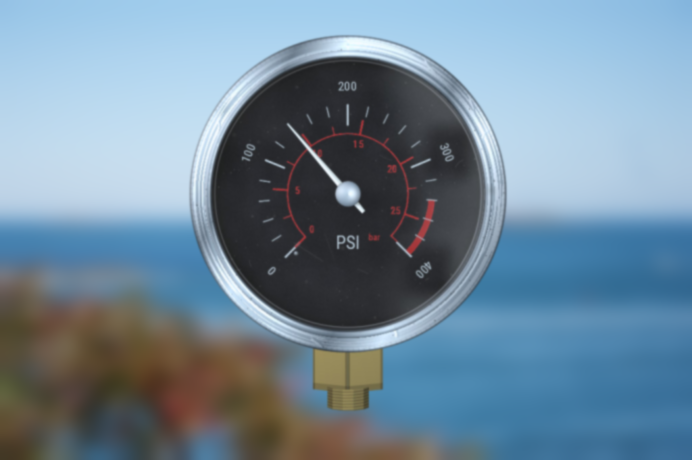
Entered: 140
